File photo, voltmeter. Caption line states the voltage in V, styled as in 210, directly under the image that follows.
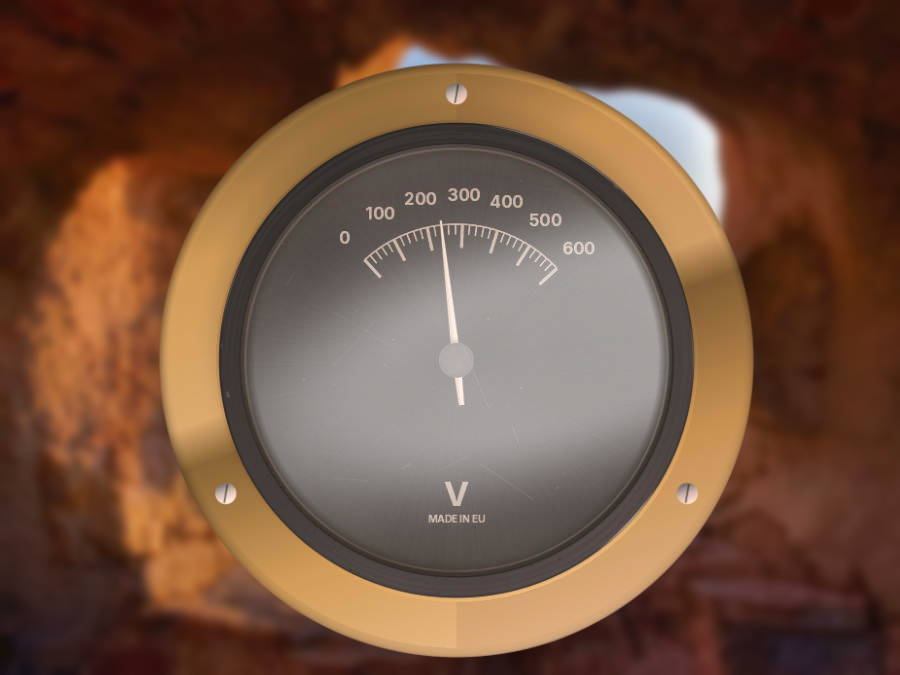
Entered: 240
